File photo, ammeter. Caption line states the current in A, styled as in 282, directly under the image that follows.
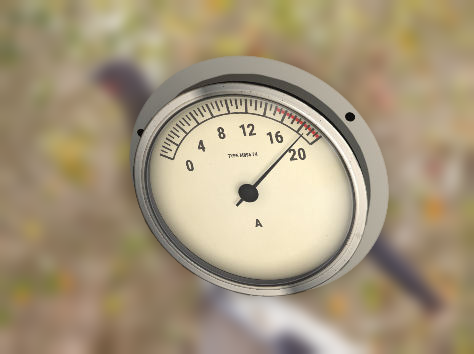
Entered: 18.5
